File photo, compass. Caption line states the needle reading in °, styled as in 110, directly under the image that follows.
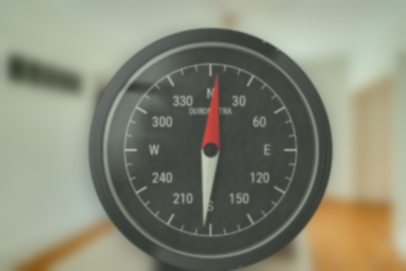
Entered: 5
